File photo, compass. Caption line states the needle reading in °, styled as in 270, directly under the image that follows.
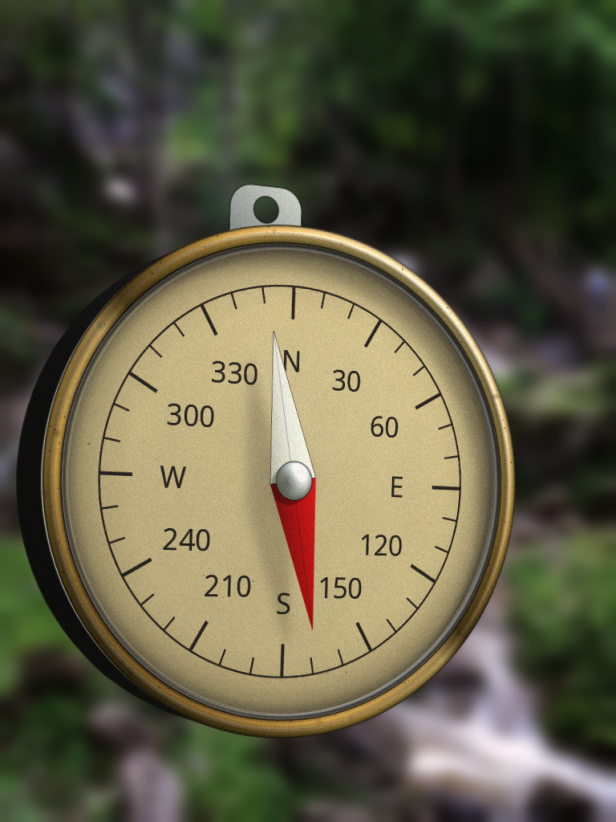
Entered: 170
